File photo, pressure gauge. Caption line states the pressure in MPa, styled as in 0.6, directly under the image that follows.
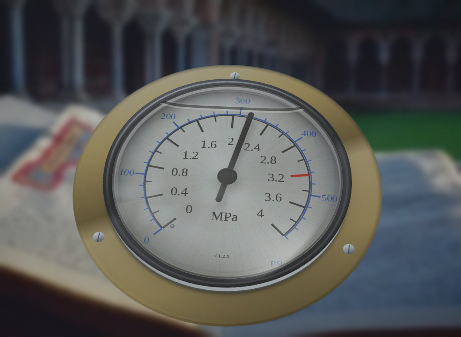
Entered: 2.2
